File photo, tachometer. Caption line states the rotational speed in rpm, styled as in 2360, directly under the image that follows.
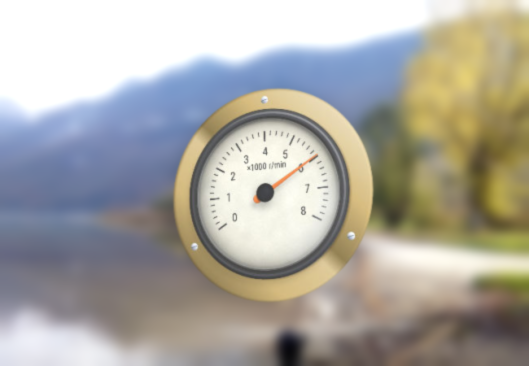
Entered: 6000
